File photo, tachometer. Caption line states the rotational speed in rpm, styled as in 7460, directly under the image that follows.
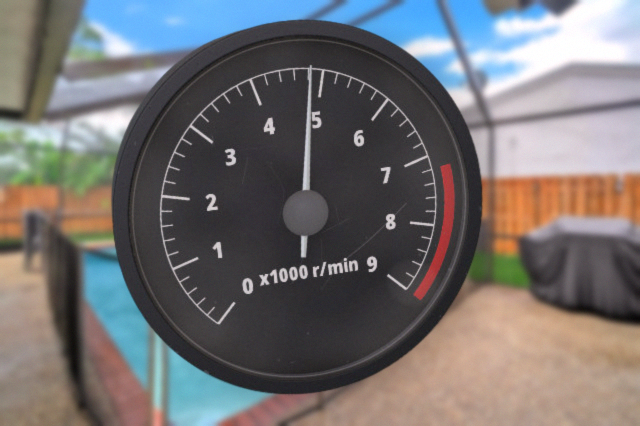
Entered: 4800
